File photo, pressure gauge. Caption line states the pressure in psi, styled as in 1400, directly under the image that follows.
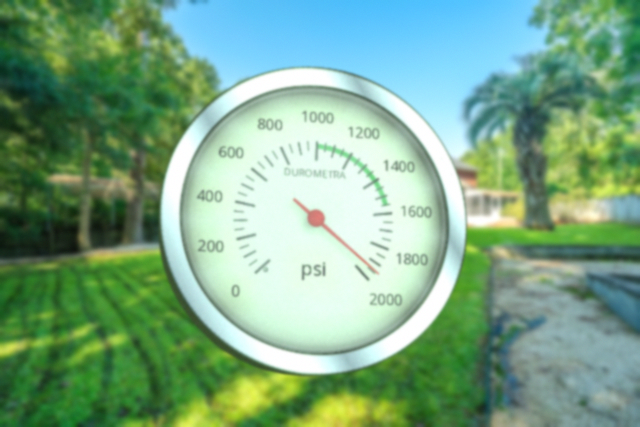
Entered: 1950
